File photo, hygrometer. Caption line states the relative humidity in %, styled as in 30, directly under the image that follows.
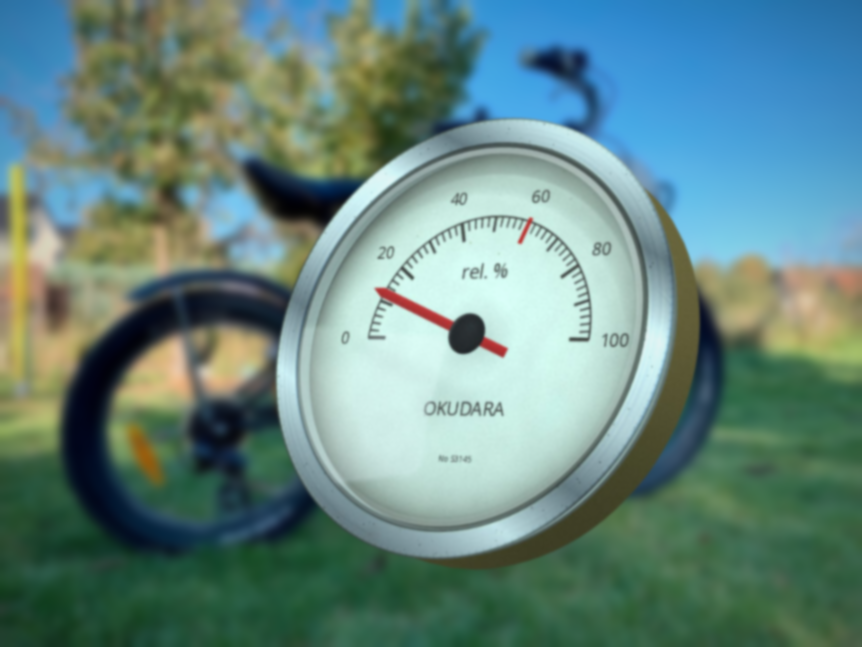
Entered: 12
